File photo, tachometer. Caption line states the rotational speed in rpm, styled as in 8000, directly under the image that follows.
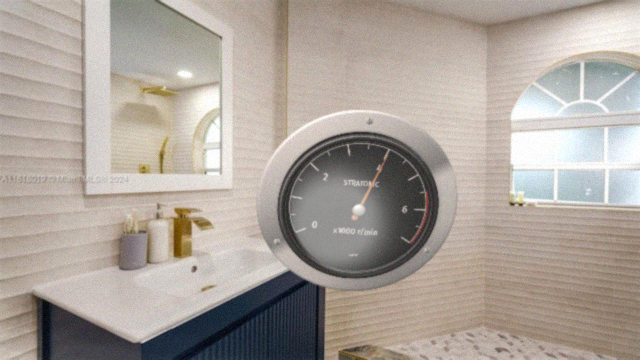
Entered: 4000
